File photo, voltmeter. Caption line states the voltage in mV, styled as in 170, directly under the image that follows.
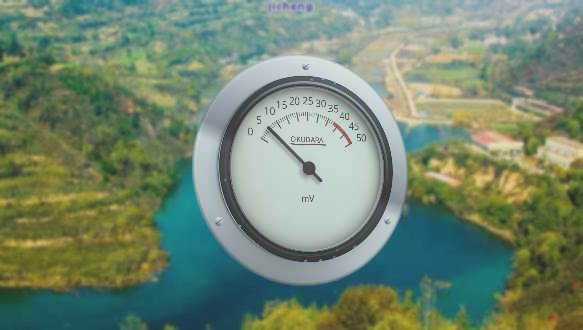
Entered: 5
